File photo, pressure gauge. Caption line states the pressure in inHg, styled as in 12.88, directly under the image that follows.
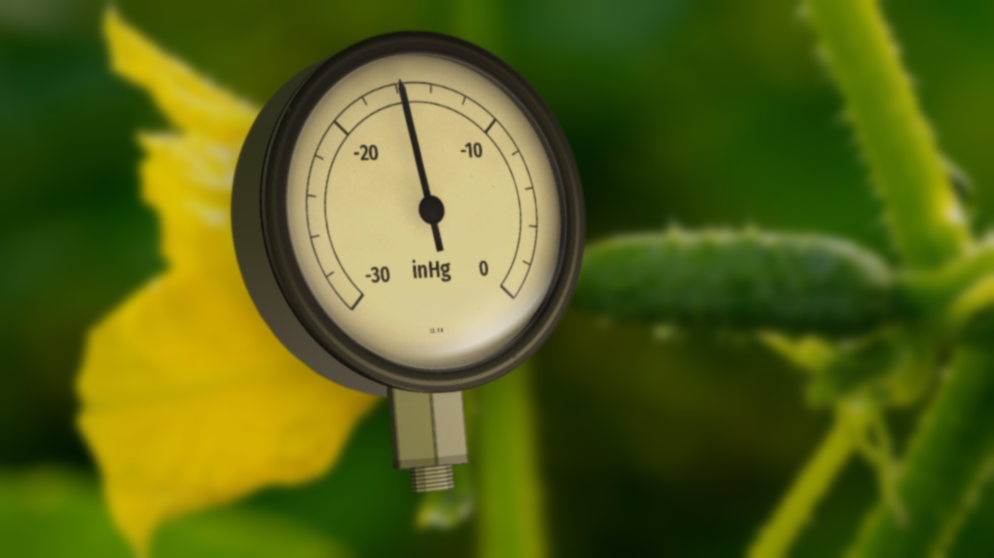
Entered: -16
